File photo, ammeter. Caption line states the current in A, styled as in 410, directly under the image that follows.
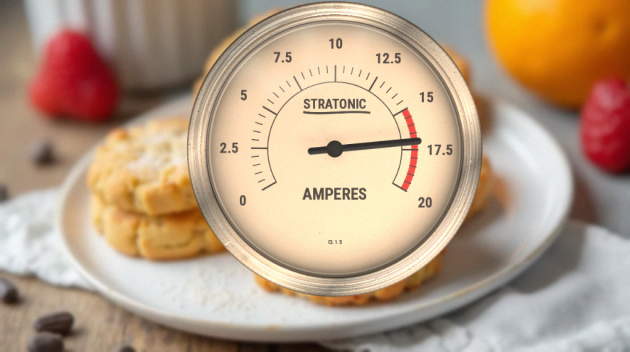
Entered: 17
